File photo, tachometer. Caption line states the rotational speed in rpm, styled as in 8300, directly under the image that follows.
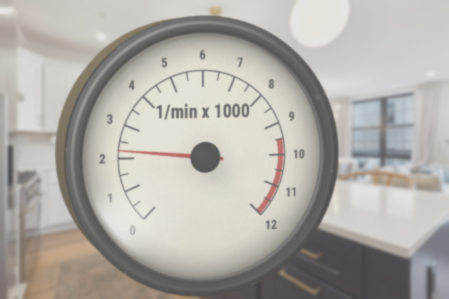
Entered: 2250
